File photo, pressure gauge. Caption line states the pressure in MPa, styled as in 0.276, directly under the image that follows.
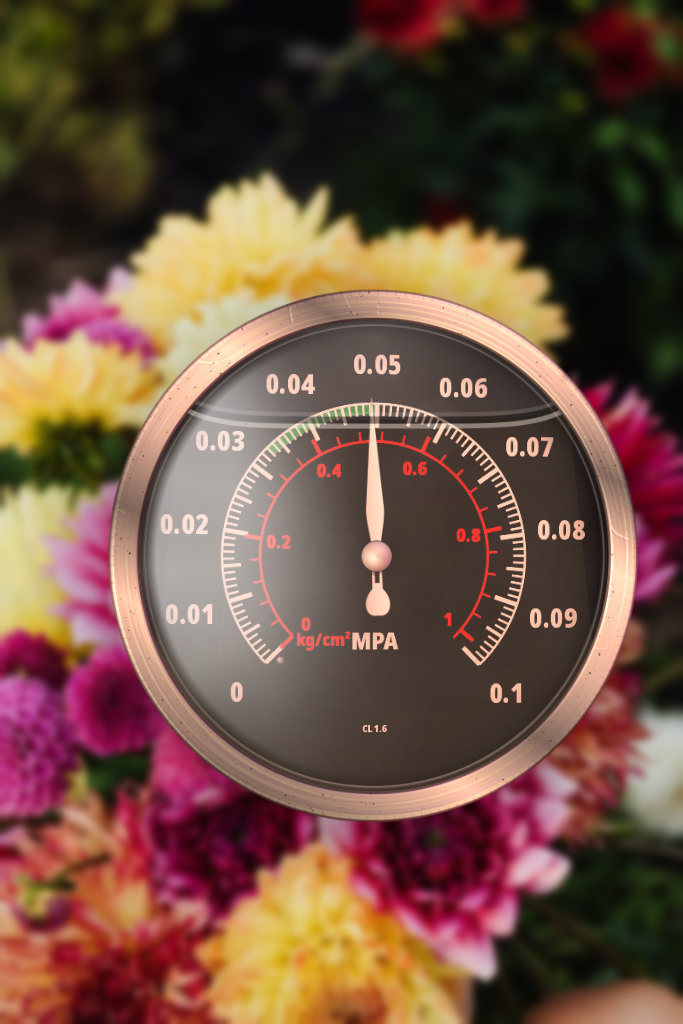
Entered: 0.049
